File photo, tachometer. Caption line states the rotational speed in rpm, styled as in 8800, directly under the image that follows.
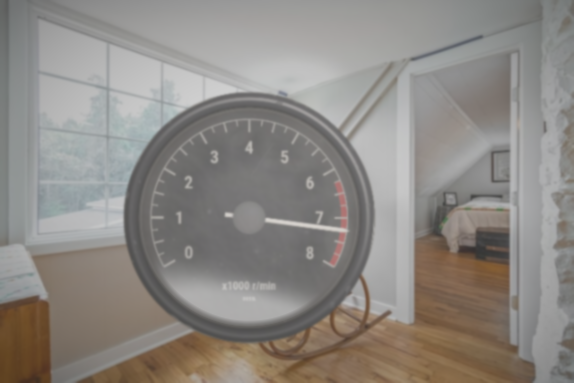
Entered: 7250
